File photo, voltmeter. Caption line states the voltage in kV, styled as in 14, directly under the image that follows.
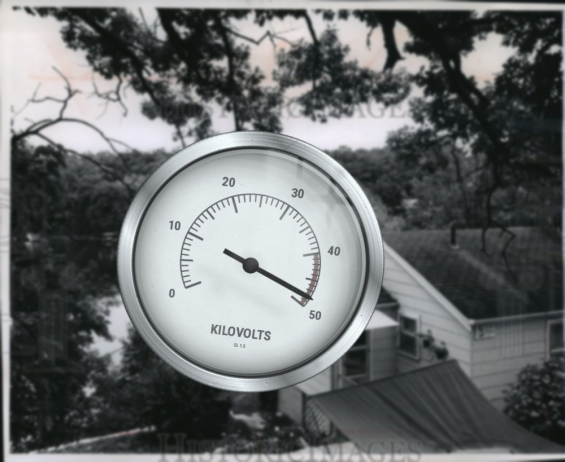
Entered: 48
